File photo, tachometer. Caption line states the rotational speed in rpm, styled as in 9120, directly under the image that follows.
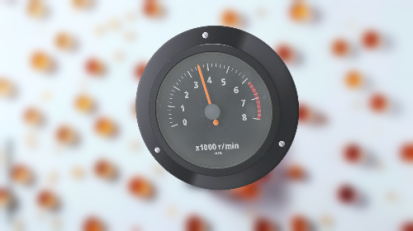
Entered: 3600
